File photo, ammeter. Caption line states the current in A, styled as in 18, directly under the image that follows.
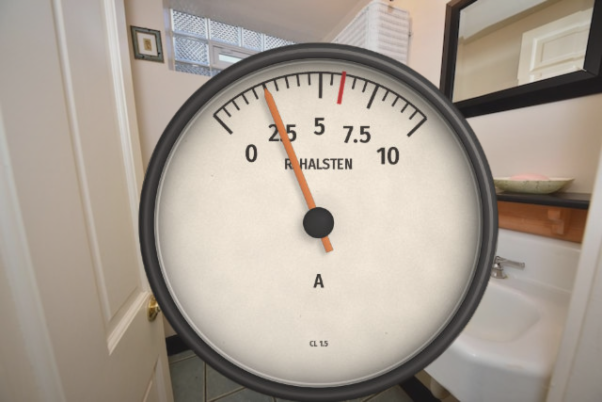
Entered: 2.5
